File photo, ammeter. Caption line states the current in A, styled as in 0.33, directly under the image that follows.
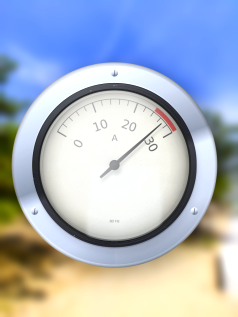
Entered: 27
